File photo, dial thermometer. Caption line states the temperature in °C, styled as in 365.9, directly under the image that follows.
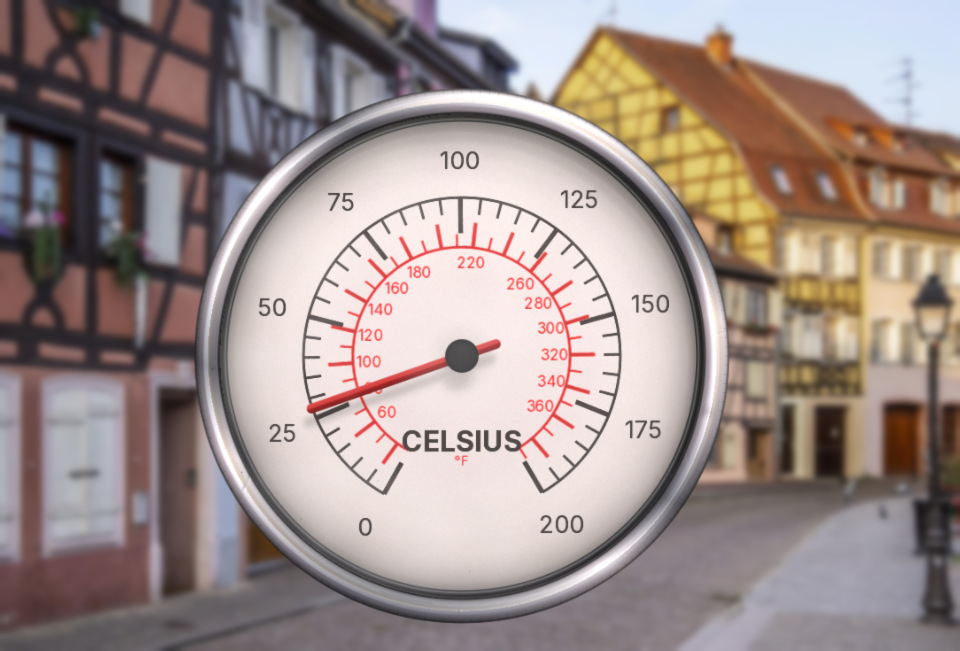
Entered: 27.5
